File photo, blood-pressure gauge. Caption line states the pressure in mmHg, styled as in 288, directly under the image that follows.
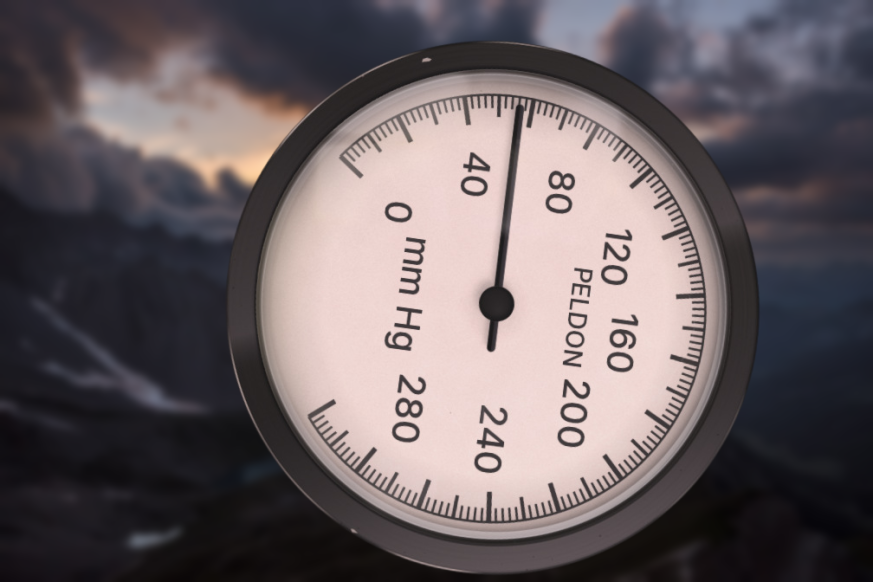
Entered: 56
